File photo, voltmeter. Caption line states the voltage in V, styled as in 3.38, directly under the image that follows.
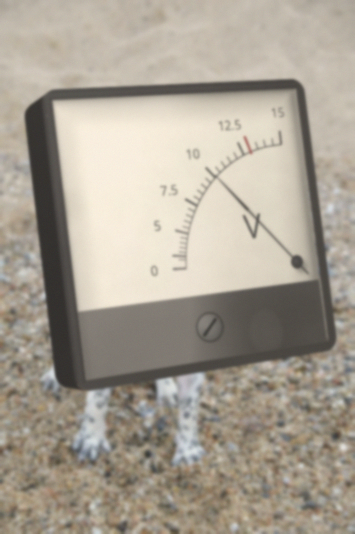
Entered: 10
